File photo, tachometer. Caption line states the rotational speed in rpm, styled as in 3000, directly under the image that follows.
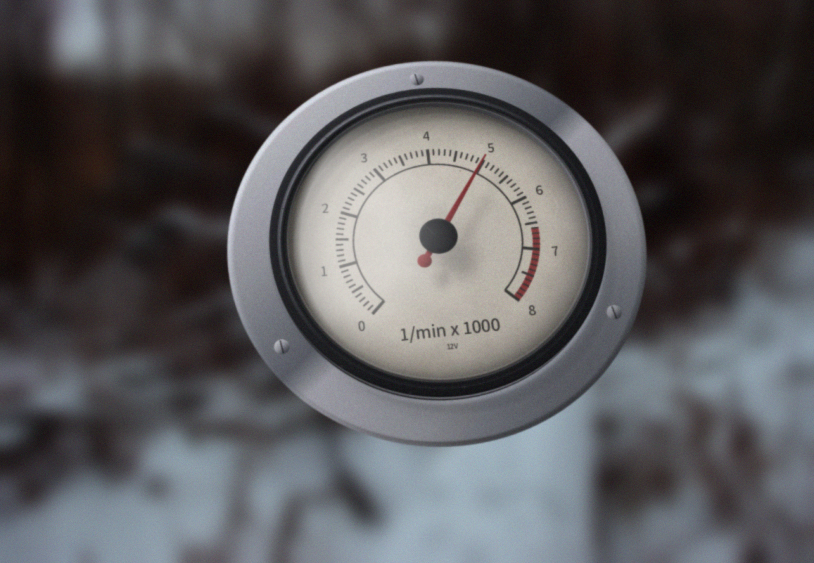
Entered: 5000
